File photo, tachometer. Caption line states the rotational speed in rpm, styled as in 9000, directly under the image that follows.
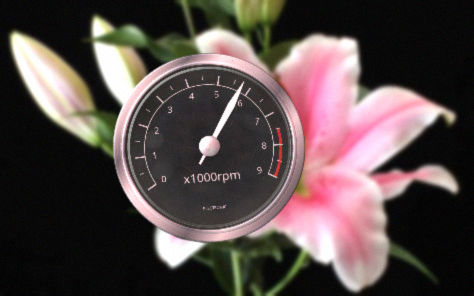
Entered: 5750
